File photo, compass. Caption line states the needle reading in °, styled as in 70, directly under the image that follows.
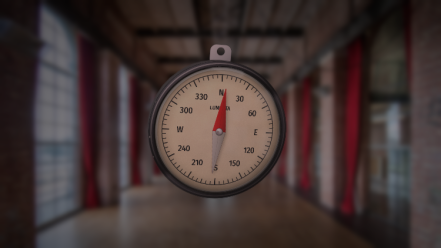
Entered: 5
